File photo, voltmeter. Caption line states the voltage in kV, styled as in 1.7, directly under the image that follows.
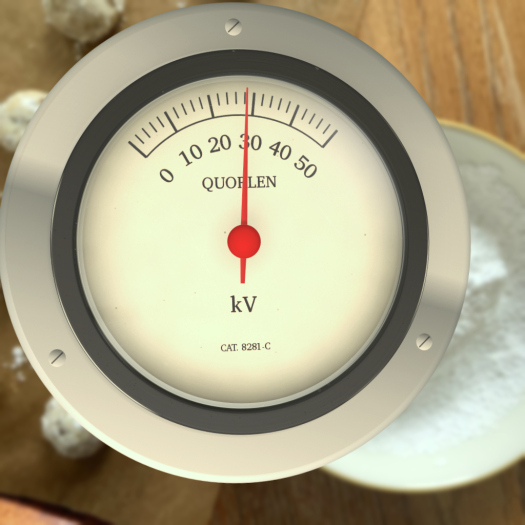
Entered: 28
